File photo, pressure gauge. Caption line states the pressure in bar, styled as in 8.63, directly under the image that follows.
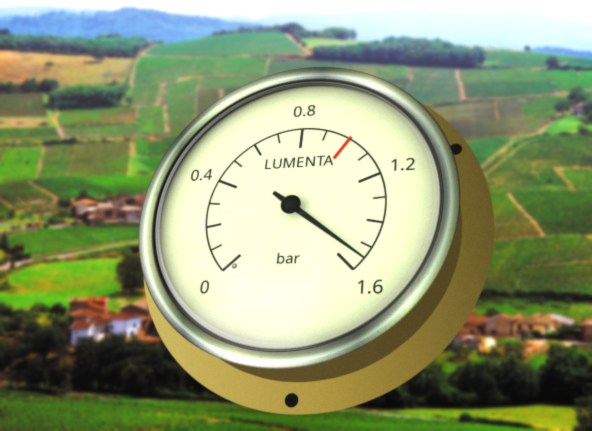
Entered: 1.55
